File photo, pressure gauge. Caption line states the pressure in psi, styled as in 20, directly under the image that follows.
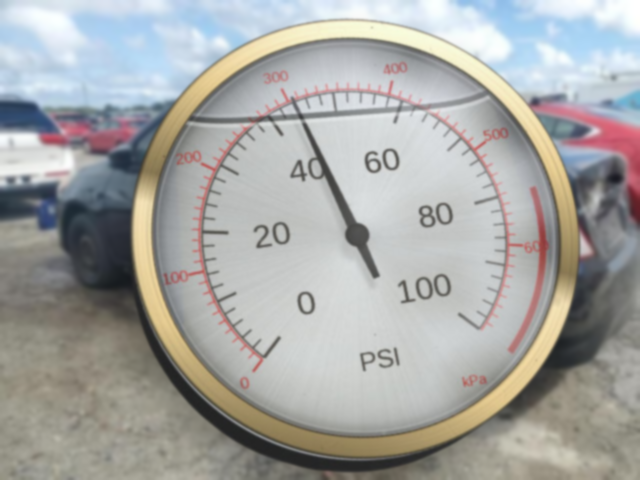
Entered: 44
